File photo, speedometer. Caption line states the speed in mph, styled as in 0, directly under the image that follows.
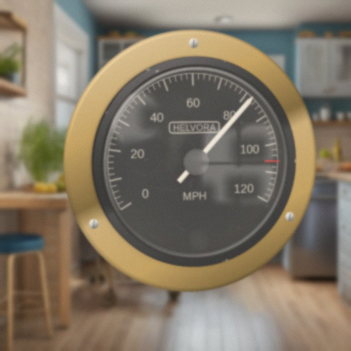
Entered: 82
